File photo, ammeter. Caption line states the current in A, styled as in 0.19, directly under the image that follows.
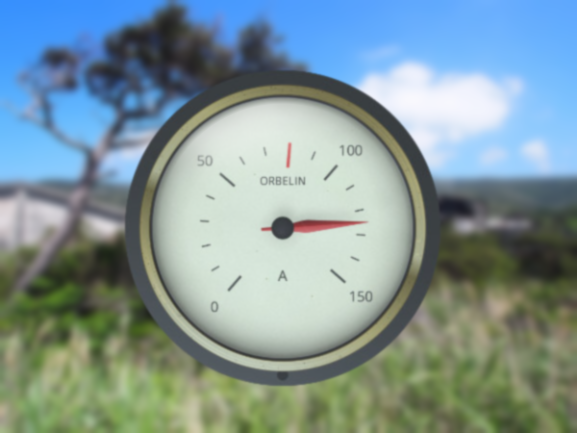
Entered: 125
